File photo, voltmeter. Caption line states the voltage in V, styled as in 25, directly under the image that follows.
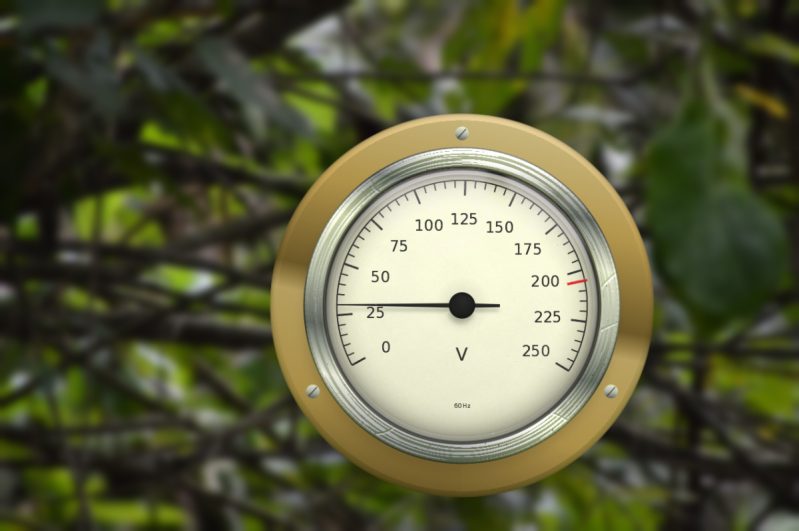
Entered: 30
